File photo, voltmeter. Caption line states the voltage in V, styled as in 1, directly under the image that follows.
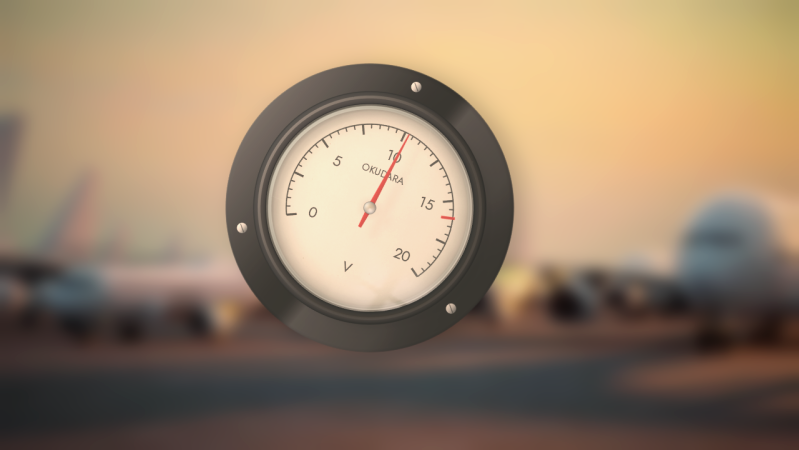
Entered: 10.25
